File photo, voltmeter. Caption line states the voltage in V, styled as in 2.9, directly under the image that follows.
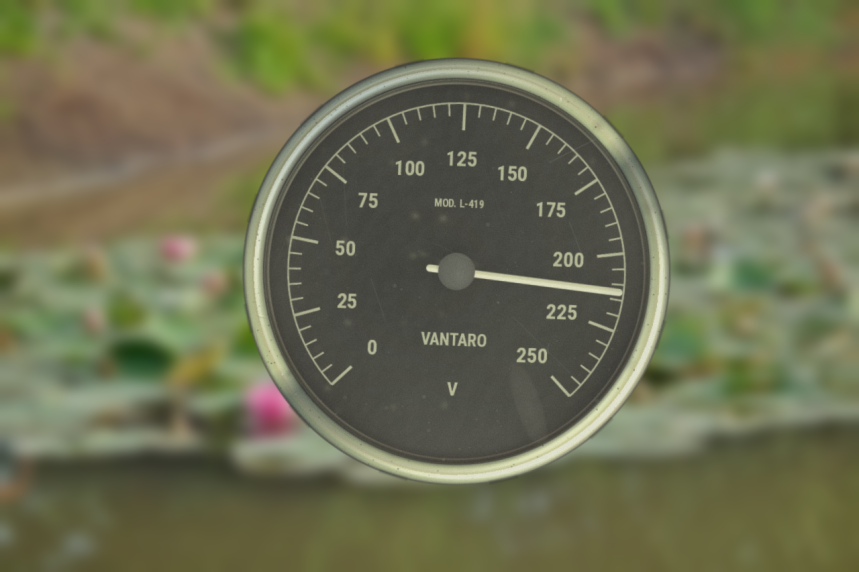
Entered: 212.5
